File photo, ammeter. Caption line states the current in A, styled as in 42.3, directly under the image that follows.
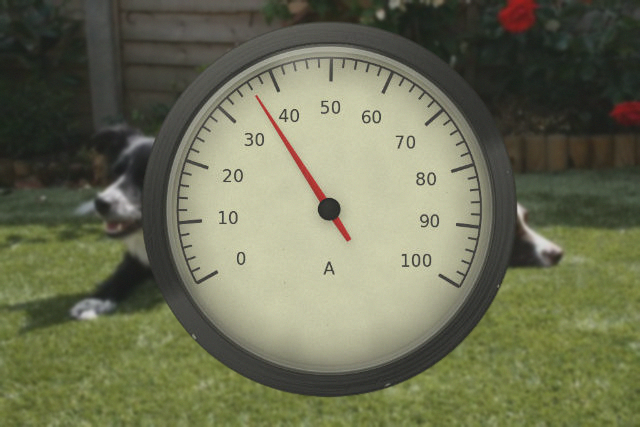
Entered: 36
